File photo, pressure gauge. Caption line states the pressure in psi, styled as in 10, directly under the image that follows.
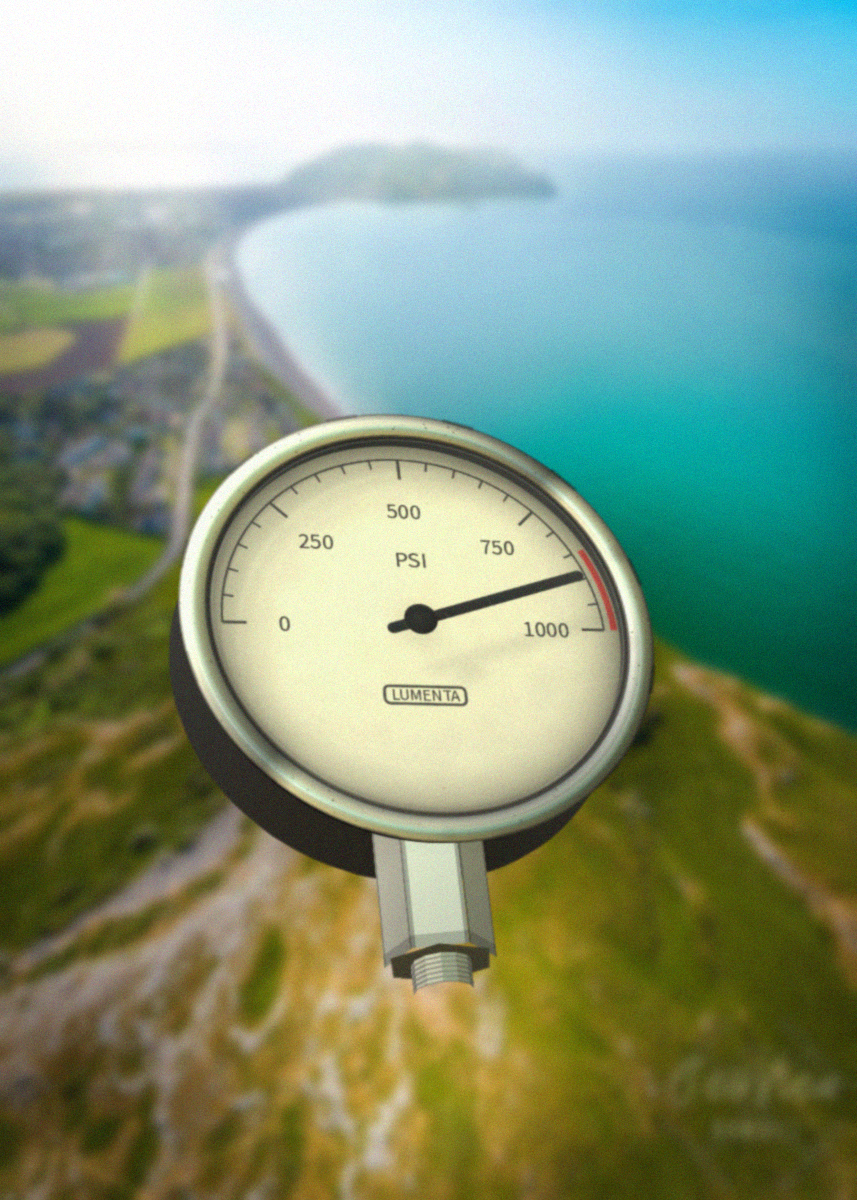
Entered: 900
